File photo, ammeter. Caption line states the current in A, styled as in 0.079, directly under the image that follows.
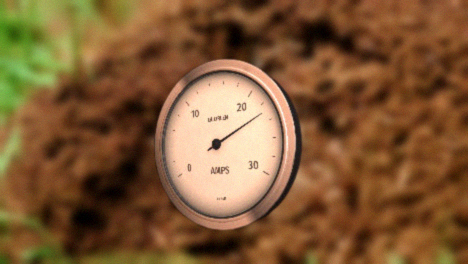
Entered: 23
